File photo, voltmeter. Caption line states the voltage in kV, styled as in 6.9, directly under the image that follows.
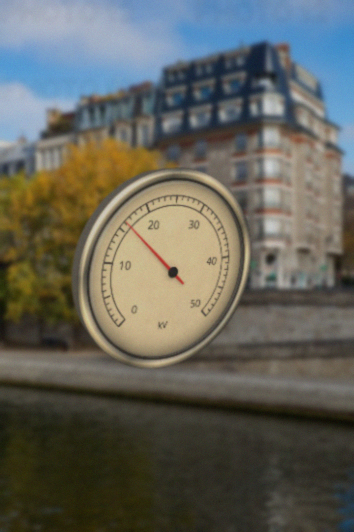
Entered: 16
